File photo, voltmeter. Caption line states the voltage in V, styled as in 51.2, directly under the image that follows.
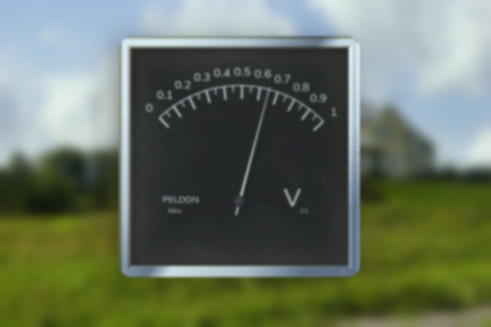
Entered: 0.65
